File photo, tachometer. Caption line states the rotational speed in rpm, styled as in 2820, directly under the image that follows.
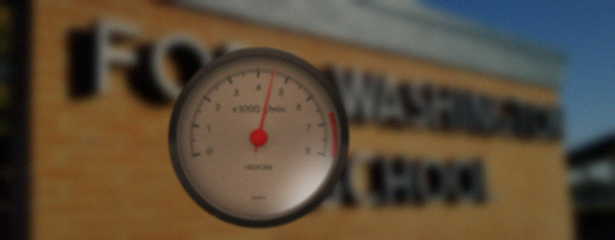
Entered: 4500
